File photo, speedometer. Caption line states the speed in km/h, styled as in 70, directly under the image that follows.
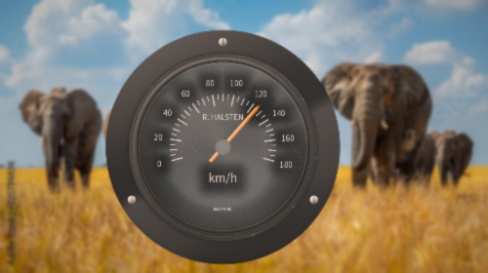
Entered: 125
